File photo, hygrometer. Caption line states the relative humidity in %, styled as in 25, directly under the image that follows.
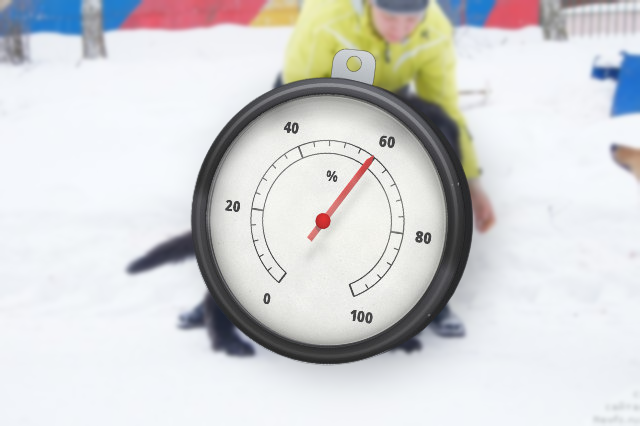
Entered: 60
